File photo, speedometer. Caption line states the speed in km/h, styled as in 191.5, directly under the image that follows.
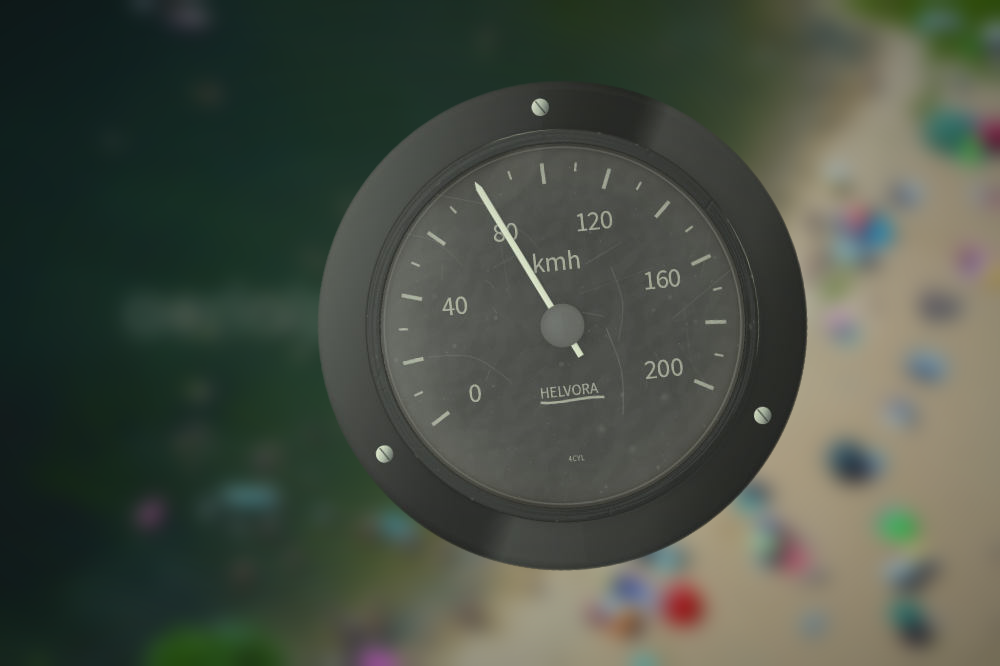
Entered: 80
